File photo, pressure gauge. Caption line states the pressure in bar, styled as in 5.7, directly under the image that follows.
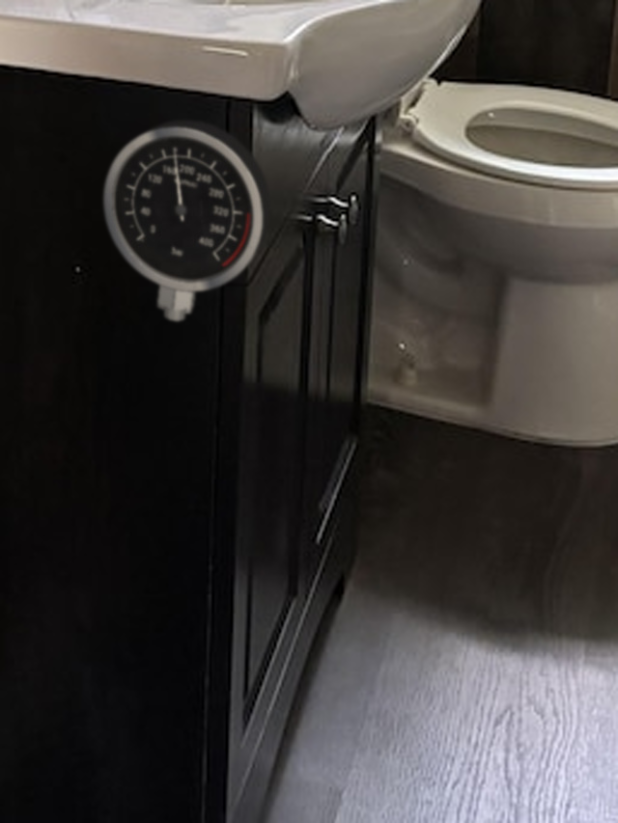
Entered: 180
